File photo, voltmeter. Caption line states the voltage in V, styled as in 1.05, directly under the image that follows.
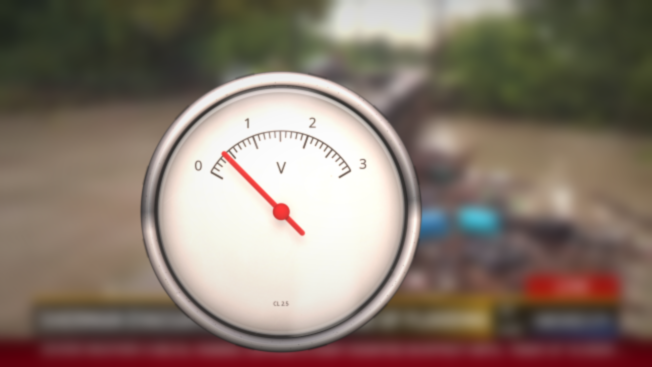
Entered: 0.4
